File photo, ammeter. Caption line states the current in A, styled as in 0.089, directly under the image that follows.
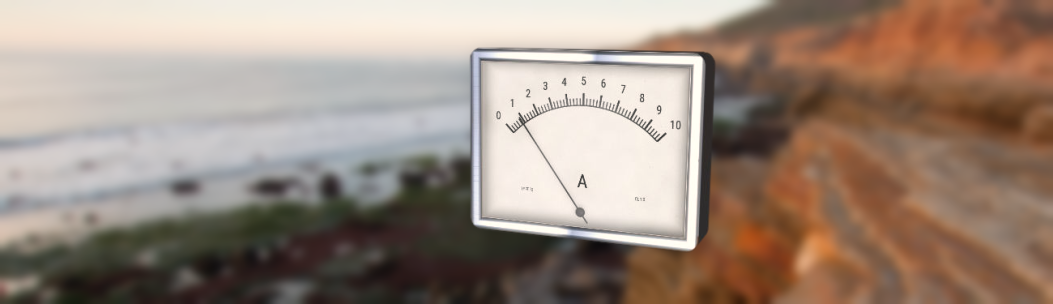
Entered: 1
